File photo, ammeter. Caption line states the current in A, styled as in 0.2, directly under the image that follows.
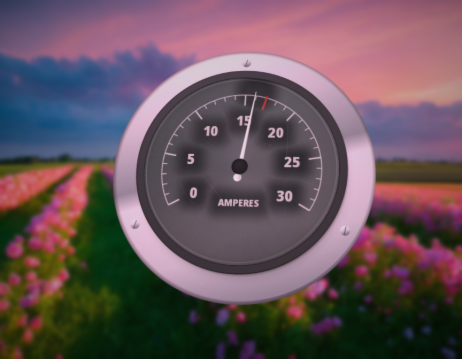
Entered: 16
